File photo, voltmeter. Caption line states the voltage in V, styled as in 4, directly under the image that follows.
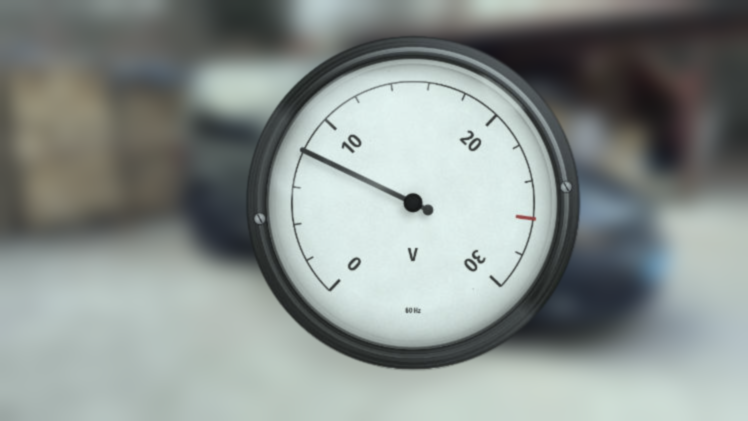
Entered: 8
